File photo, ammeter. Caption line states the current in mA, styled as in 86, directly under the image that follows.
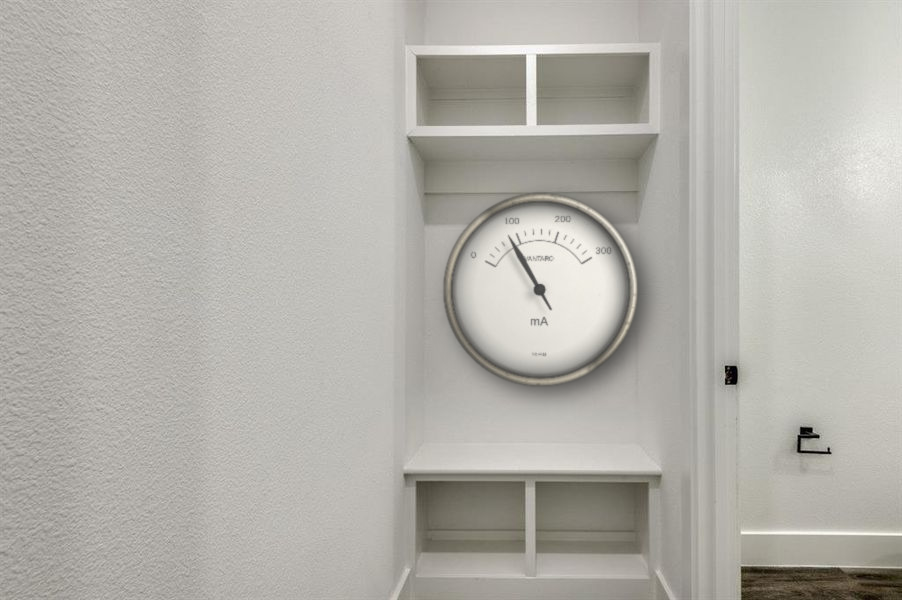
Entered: 80
